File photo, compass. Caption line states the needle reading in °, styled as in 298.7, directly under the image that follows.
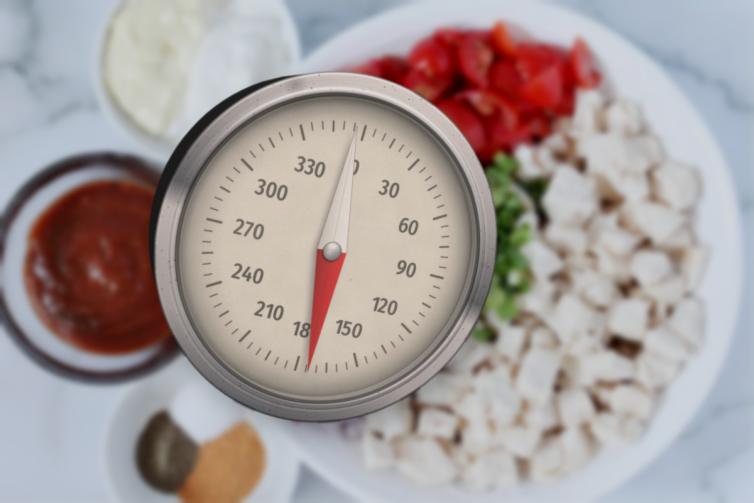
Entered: 175
